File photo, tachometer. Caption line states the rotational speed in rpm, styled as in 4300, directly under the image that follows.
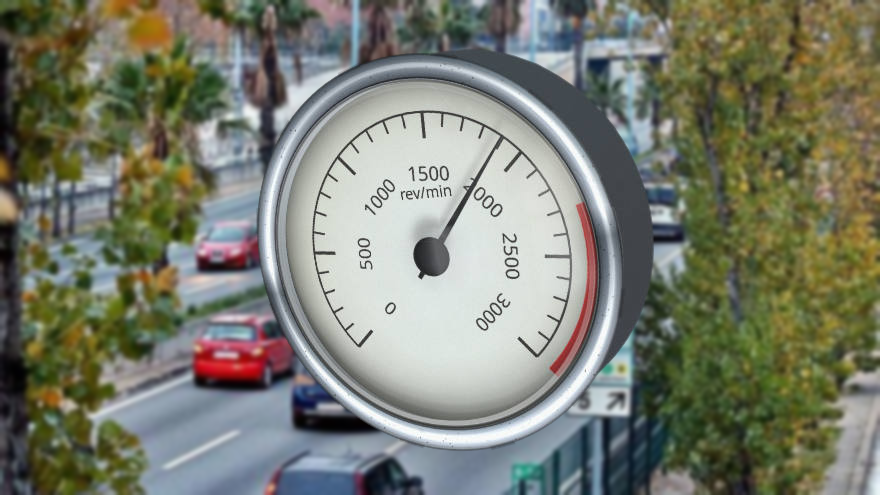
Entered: 1900
